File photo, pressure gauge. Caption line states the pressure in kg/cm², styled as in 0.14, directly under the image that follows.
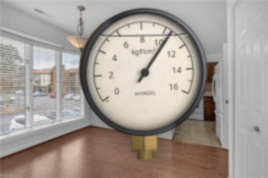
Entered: 10.5
